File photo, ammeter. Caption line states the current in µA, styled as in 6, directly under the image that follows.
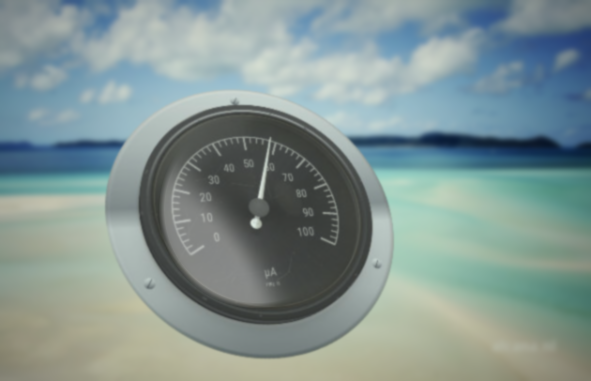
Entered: 58
